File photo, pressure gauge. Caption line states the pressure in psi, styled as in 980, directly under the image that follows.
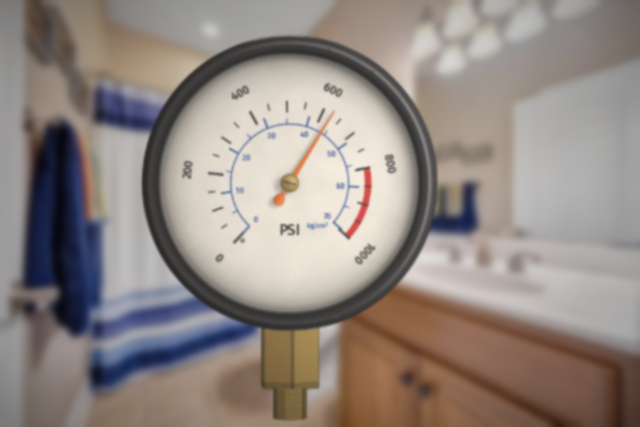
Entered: 625
